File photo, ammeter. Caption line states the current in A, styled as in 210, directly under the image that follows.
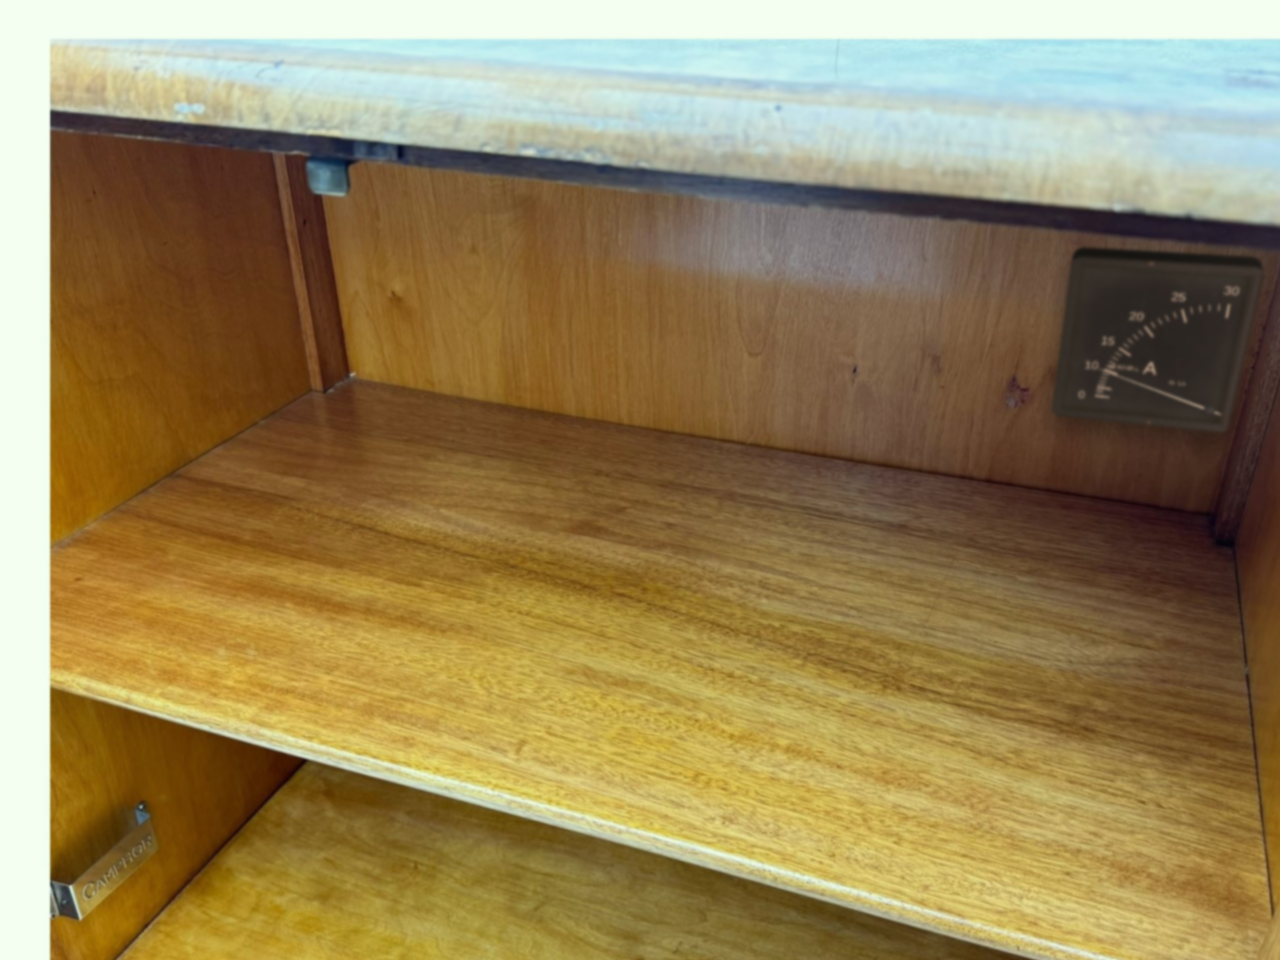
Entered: 10
